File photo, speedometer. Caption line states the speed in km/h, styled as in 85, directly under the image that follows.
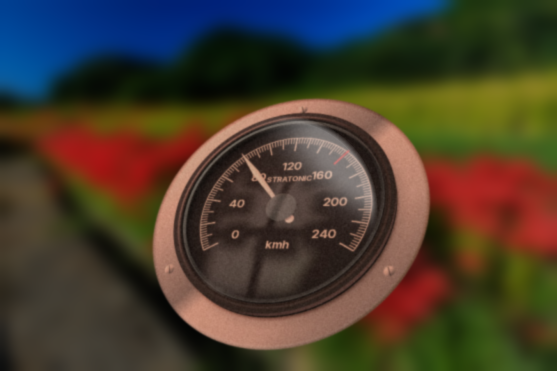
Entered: 80
